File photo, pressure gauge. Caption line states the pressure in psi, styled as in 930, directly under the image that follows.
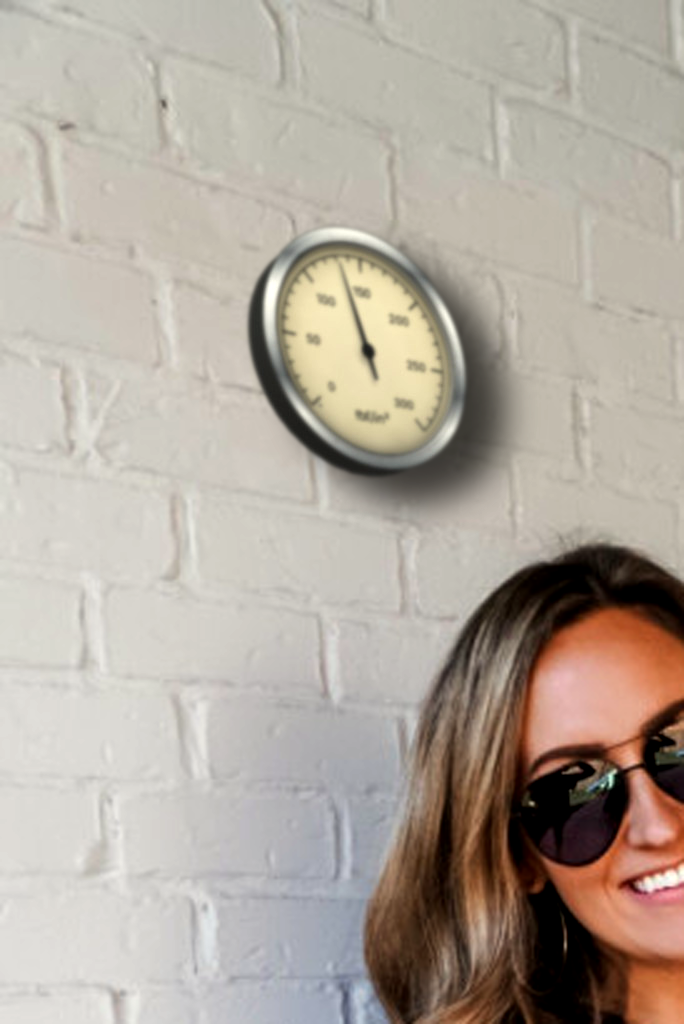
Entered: 130
